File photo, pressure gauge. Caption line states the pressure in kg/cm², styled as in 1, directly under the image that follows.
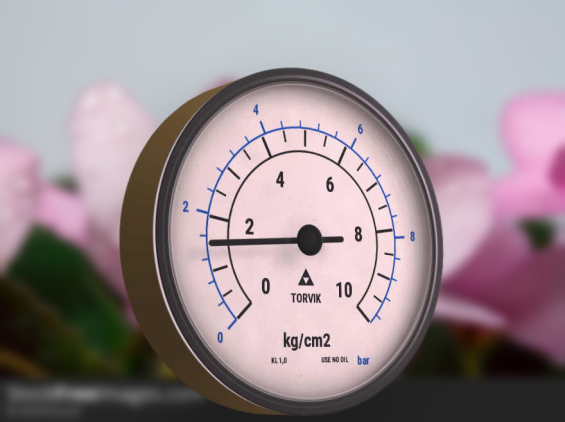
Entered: 1.5
